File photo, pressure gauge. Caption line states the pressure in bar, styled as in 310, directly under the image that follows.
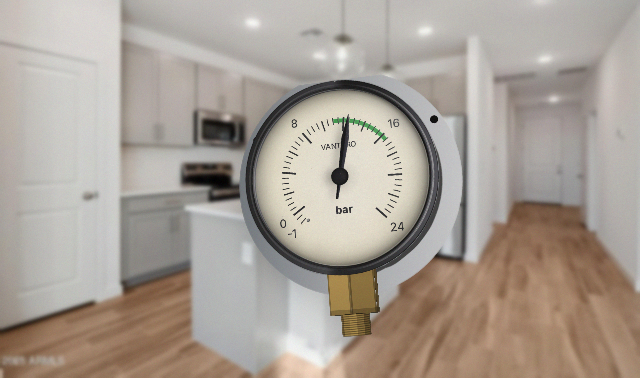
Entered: 12.5
